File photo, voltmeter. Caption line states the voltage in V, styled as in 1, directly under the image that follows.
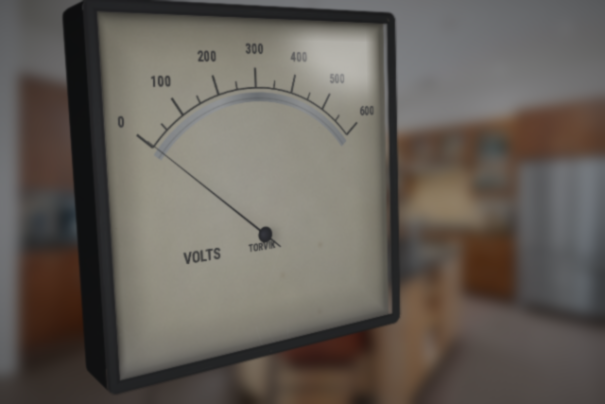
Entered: 0
